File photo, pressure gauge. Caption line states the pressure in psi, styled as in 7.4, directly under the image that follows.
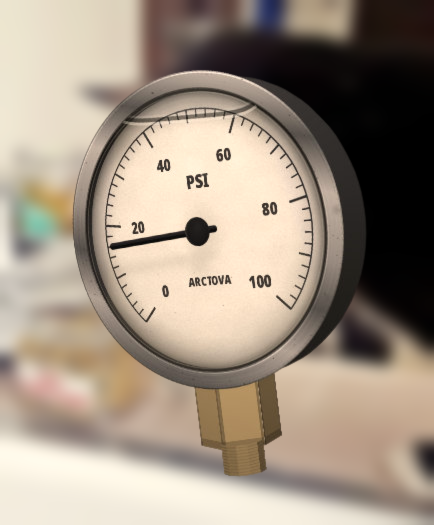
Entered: 16
